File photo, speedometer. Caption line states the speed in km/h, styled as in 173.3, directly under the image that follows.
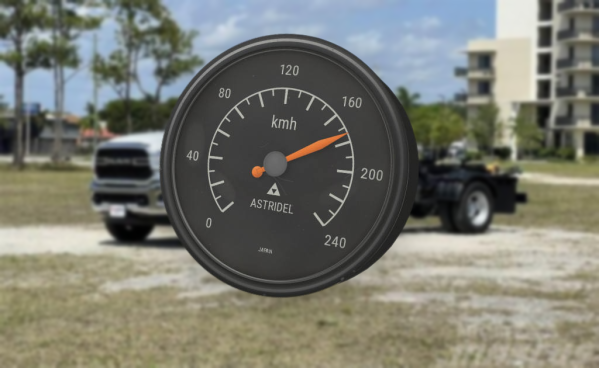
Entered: 175
